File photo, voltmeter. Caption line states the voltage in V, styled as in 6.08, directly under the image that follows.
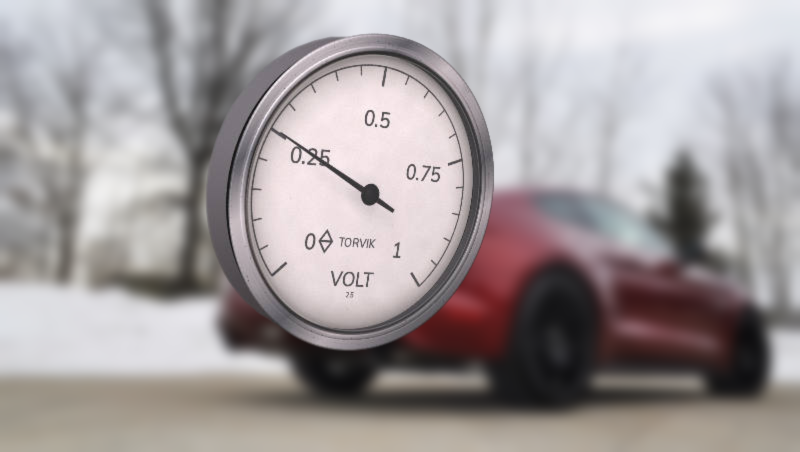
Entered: 0.25
